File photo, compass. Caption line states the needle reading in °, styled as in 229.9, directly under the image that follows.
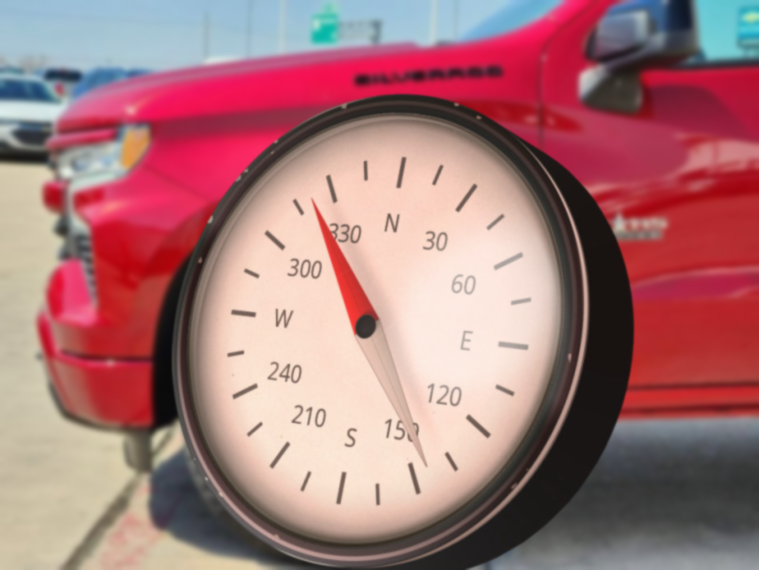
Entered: 322.5
